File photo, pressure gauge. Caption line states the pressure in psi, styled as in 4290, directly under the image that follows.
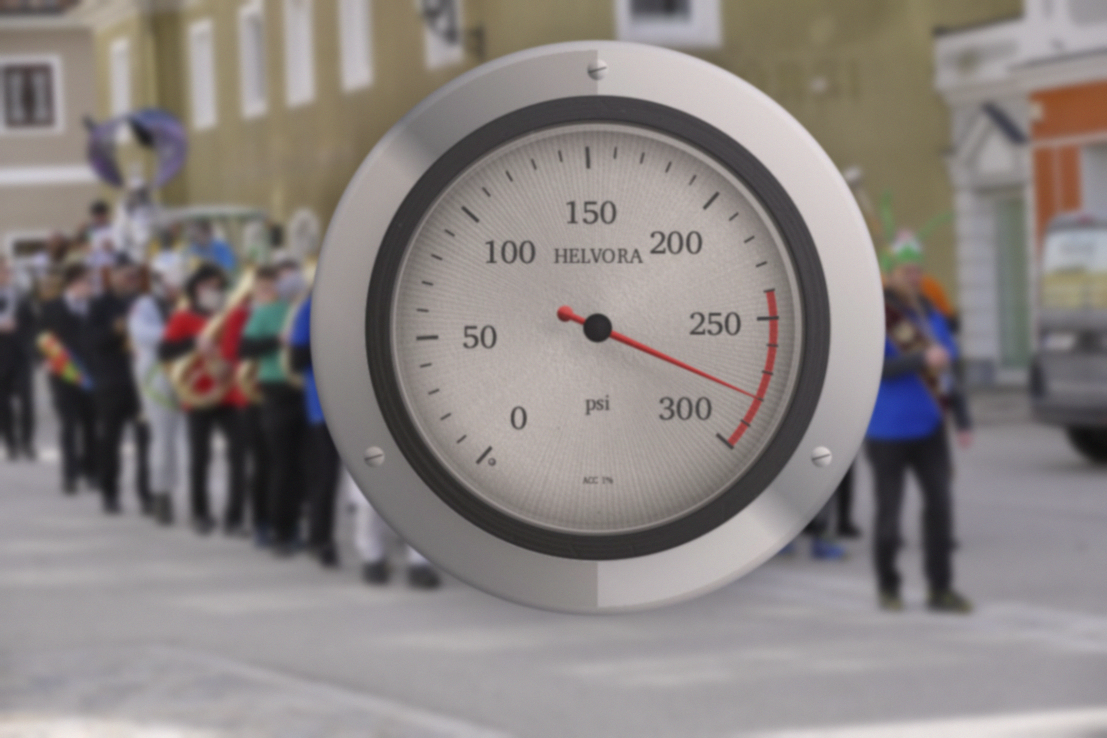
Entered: 280
